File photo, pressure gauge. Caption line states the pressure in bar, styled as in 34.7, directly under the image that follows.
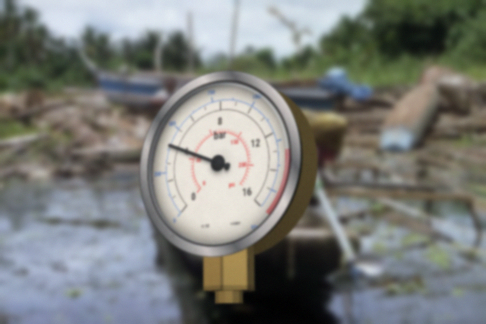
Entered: 4
